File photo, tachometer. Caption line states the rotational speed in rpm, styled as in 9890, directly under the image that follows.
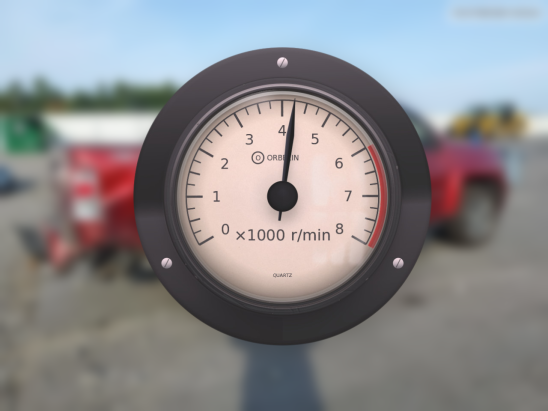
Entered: 4250
